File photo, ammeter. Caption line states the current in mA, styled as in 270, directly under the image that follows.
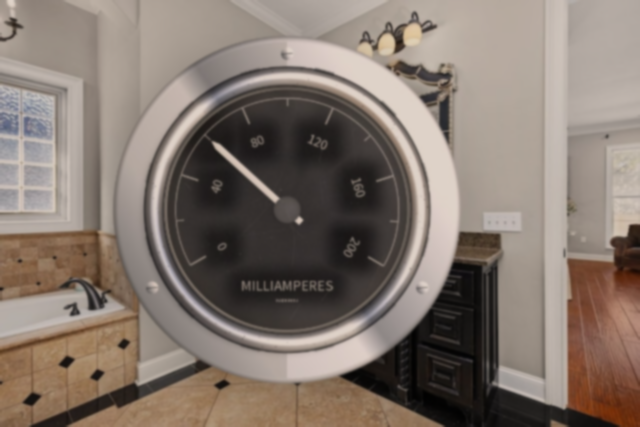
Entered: 60
